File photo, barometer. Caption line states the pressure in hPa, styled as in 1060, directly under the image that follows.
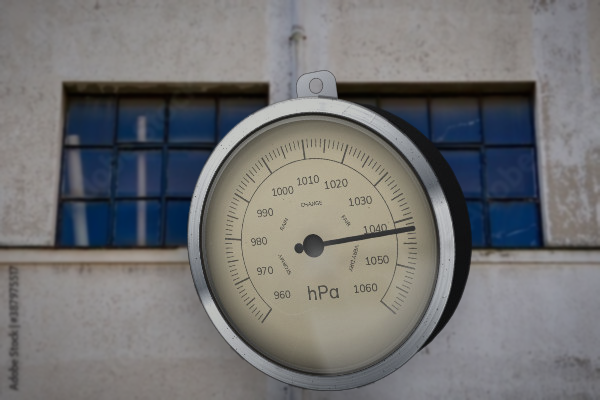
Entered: 1042
